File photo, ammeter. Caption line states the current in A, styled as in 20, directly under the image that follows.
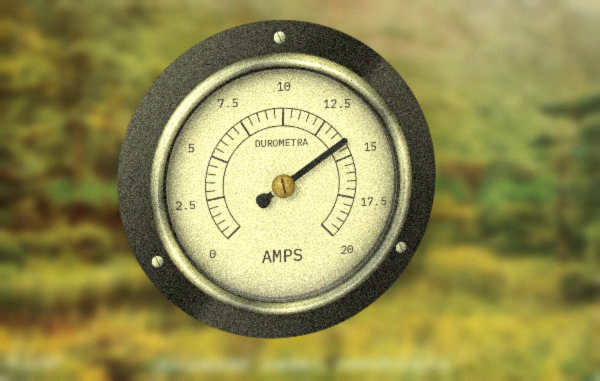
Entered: 14
